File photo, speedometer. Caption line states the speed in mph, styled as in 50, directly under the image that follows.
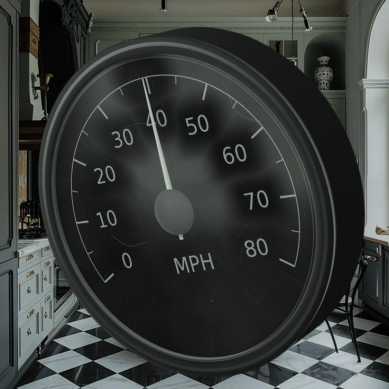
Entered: 40
